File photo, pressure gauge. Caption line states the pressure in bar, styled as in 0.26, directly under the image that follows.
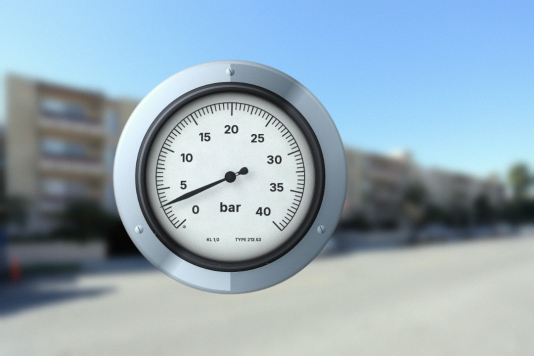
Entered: 3
